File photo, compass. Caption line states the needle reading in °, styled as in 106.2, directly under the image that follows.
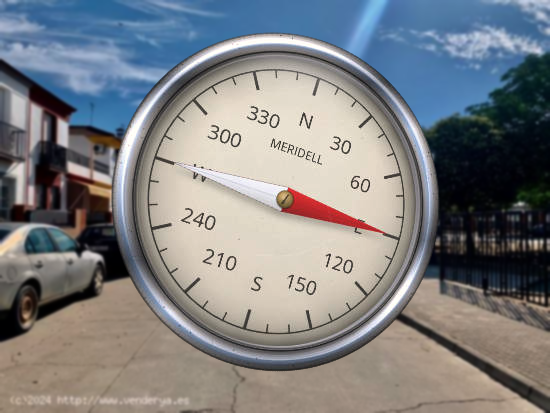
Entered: 90
